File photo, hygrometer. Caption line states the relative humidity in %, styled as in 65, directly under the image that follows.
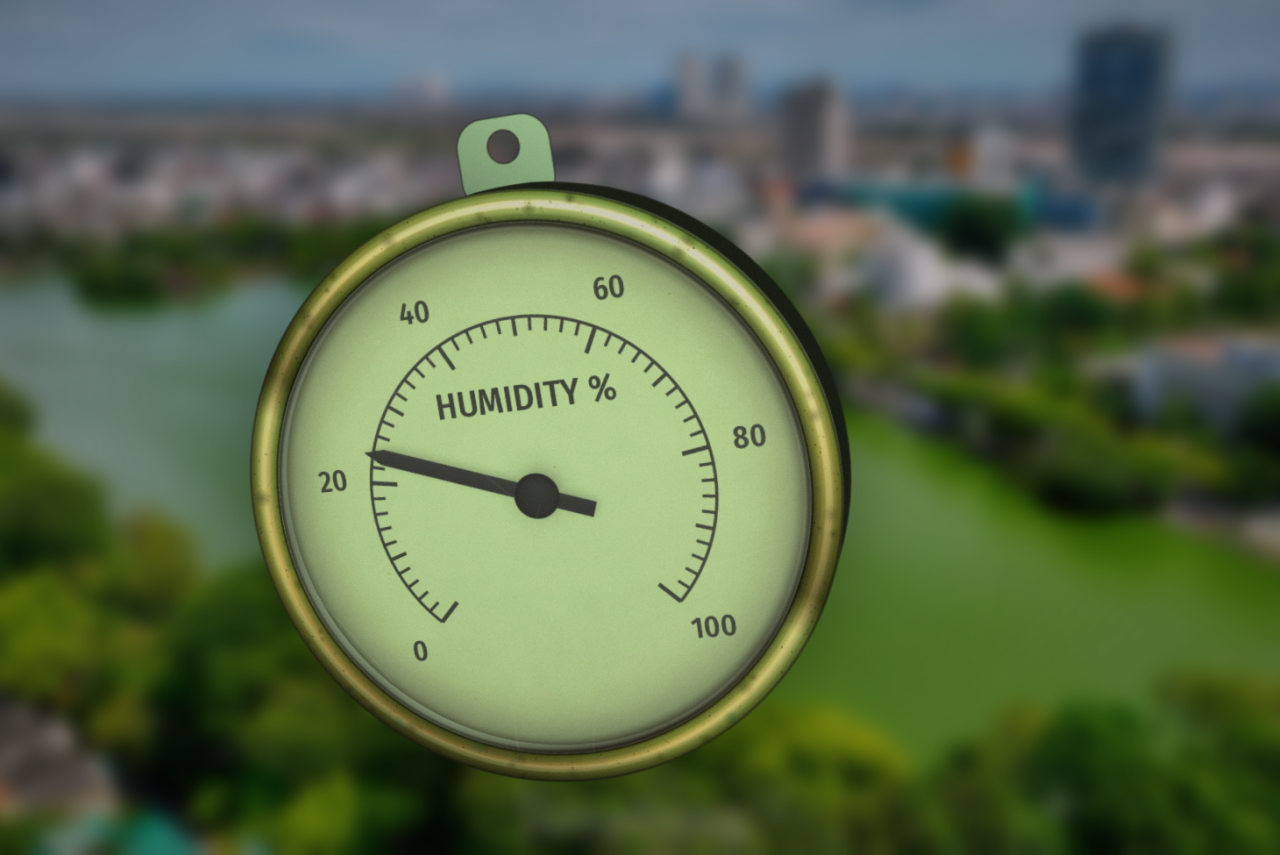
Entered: 24
